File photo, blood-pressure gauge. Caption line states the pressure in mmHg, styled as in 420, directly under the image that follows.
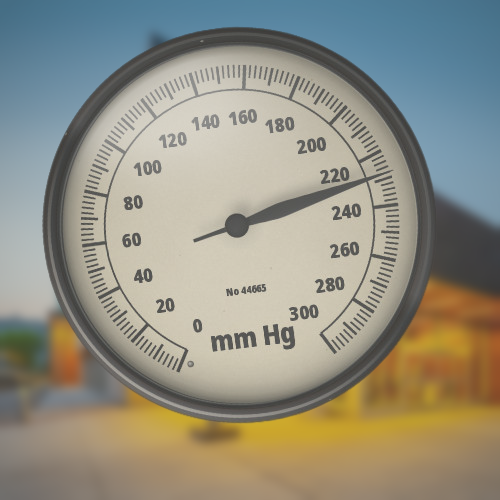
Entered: 228
